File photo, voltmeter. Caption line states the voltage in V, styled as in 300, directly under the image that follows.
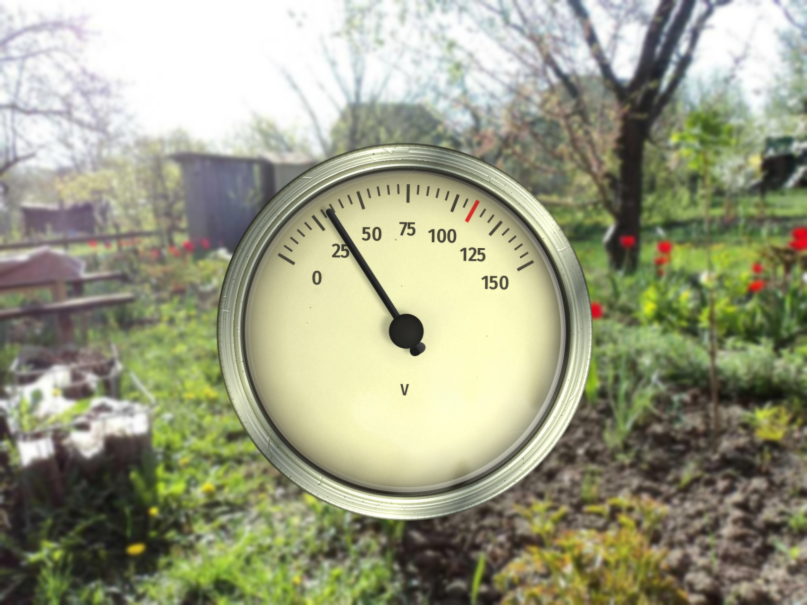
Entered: 32.5
